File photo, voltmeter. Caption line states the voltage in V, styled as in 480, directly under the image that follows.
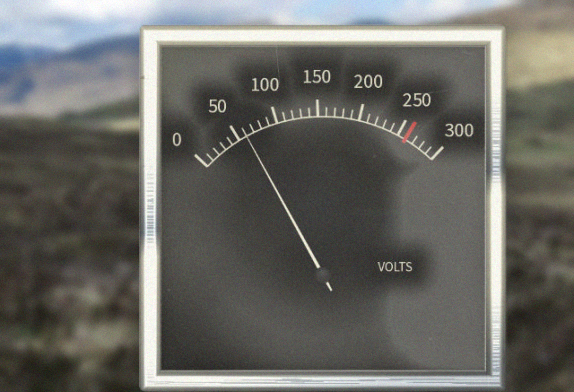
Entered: 60
